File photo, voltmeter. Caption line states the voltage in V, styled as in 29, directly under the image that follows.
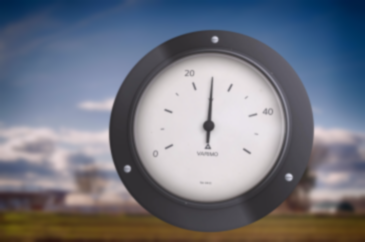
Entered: 25
